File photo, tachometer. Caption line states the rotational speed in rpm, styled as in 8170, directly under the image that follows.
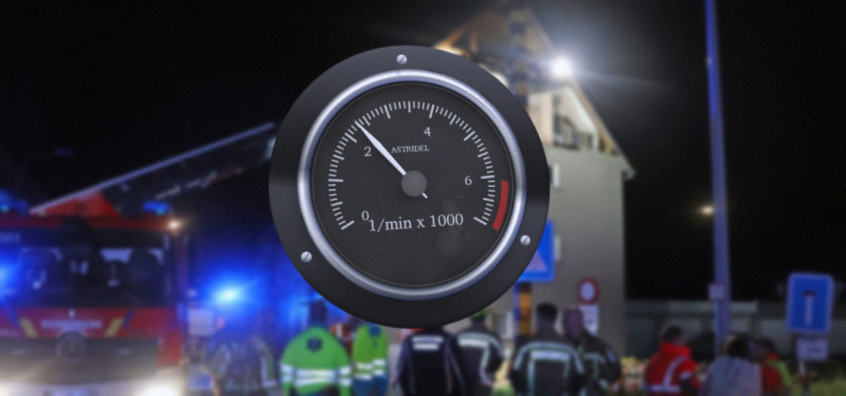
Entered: 2300
